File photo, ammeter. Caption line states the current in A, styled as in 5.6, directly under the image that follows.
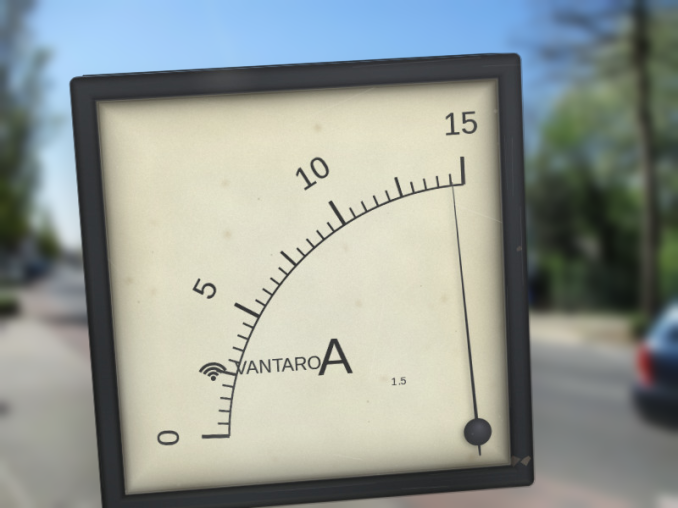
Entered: 14.5
